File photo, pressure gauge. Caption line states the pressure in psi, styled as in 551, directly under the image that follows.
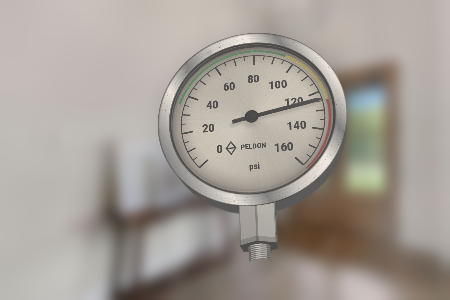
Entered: 125
